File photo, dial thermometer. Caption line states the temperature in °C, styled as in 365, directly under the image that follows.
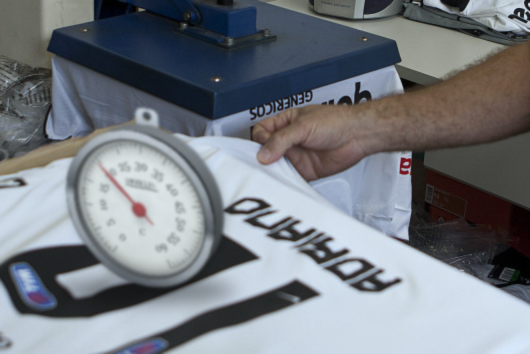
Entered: 20
